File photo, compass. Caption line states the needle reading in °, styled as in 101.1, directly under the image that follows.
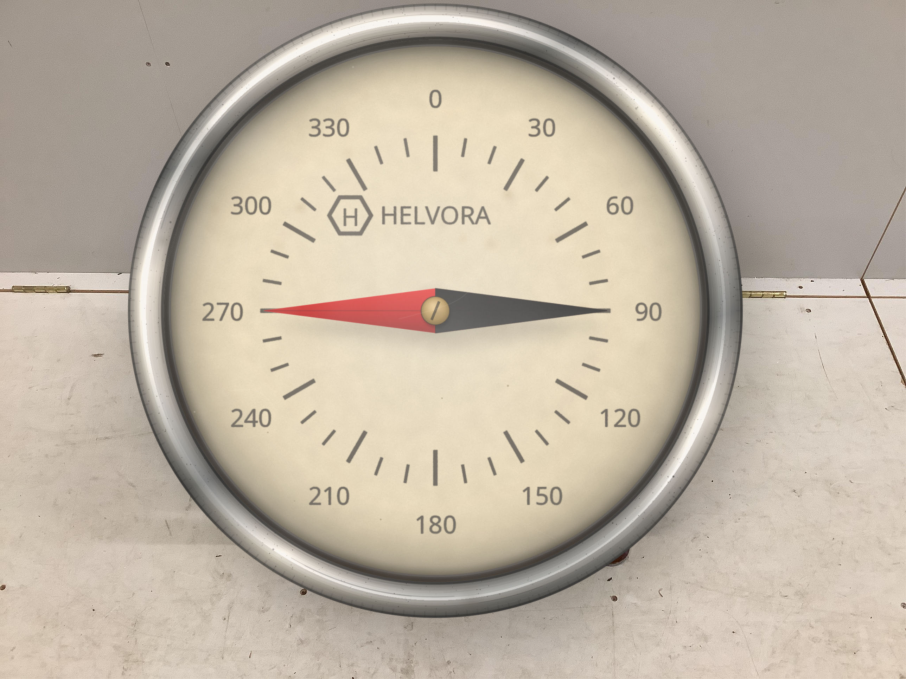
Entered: 270
